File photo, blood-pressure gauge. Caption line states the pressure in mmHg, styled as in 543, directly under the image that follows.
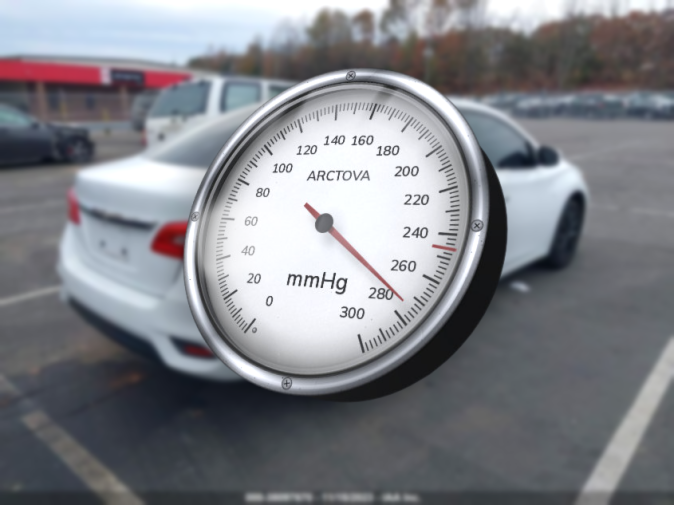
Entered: 274
